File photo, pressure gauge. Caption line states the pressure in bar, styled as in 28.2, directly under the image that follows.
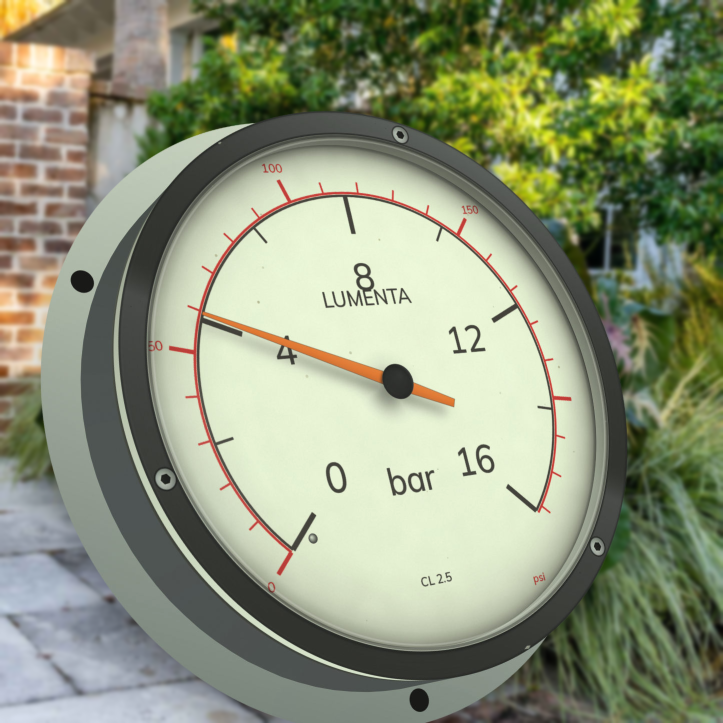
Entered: 4
